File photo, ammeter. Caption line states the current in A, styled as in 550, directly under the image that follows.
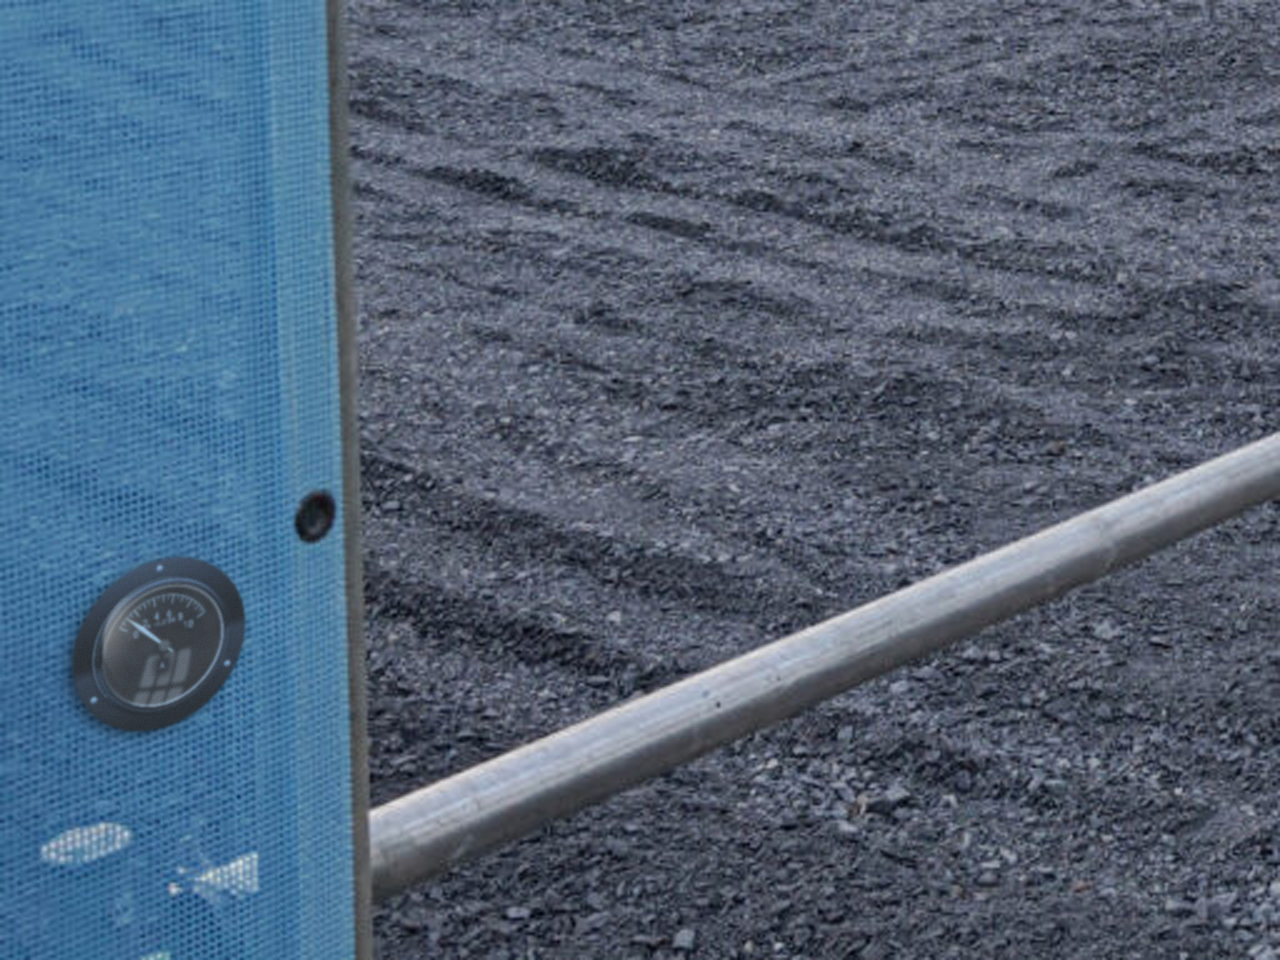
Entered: 1
